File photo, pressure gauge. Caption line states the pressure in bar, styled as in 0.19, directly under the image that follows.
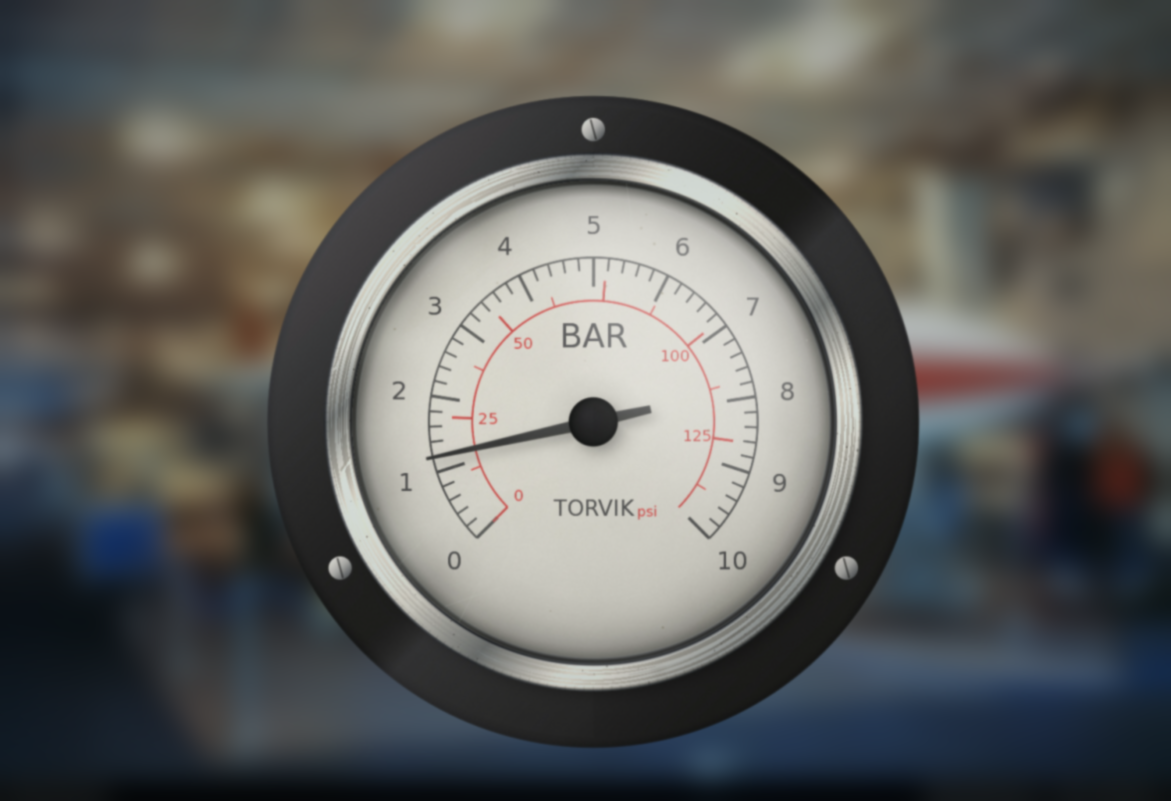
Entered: 1.2
